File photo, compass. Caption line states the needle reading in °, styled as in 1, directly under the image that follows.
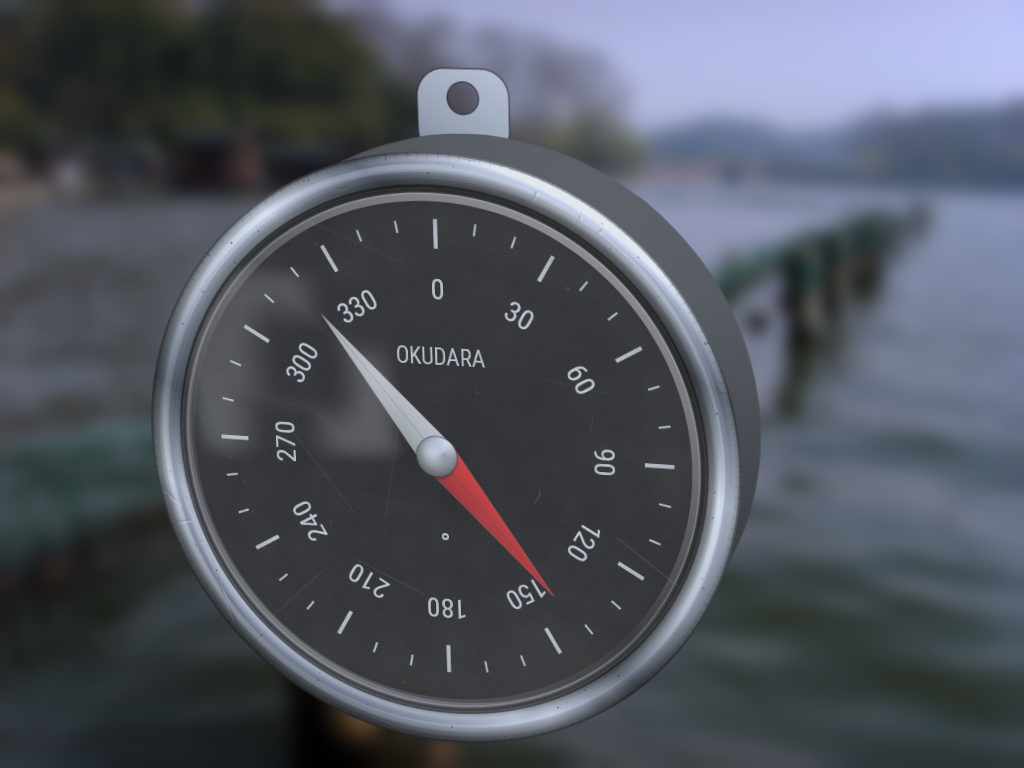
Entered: 140
